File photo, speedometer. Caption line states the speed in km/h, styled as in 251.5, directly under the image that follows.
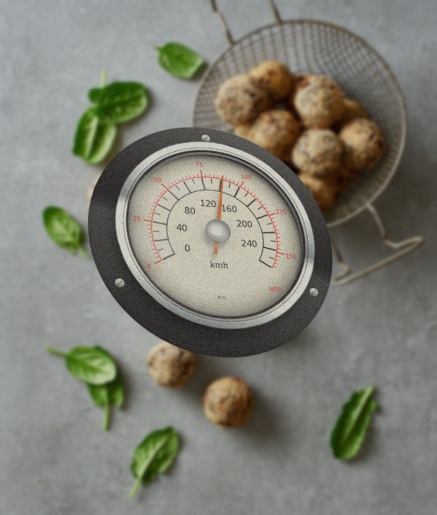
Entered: 140
